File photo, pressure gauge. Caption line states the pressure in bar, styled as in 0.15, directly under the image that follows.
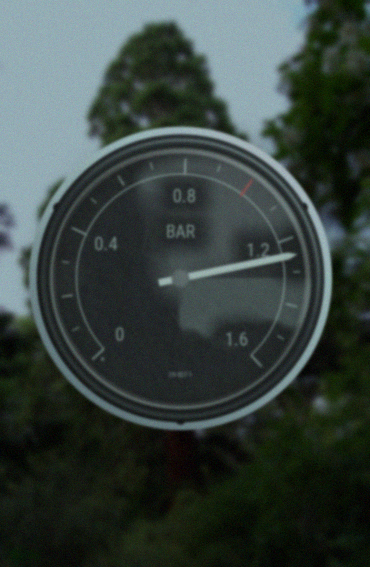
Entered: 1.25
